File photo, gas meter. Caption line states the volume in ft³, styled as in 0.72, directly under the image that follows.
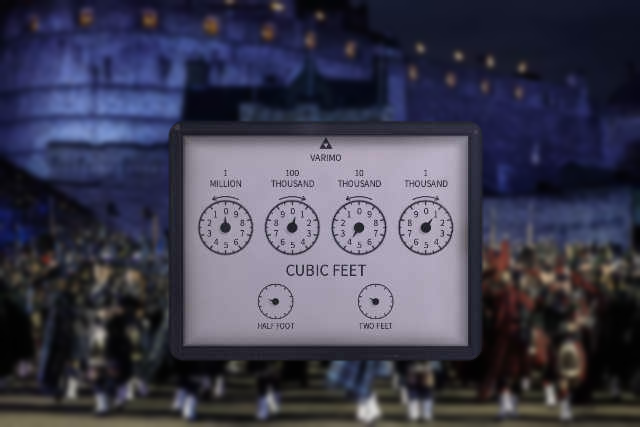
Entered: 4100
